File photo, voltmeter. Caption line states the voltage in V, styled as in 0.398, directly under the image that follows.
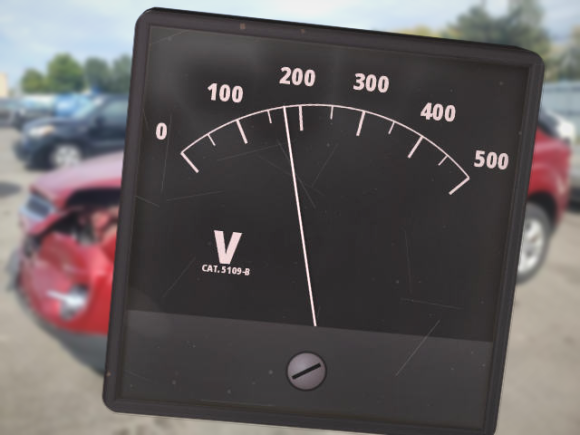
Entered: 175
